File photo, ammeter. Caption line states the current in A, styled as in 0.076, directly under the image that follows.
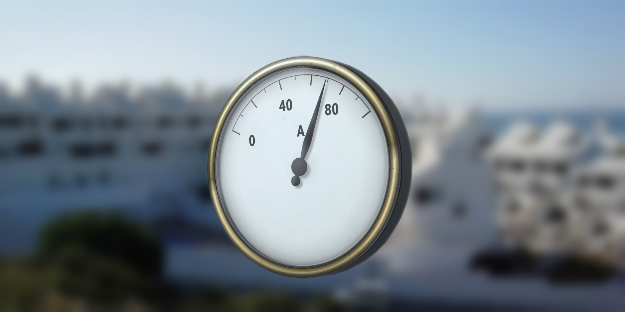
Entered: 70
